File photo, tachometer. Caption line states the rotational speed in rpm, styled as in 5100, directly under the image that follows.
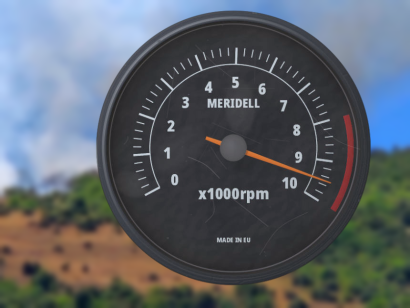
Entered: 9500
